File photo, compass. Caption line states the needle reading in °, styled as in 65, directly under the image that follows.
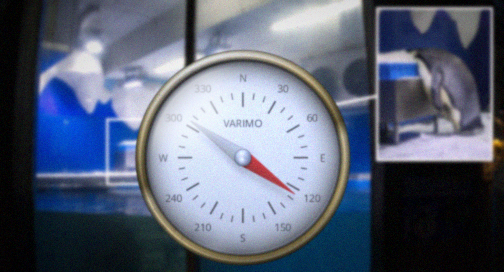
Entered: 125
